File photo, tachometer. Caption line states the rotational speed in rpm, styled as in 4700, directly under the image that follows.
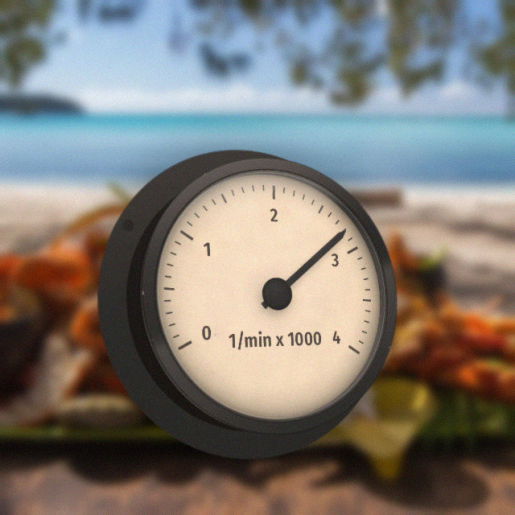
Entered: 2800
